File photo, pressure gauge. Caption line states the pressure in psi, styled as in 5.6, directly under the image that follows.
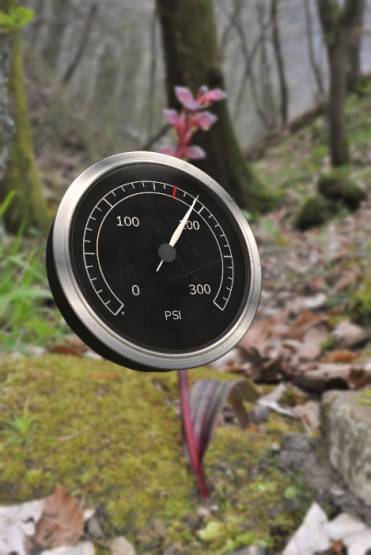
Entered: 190
